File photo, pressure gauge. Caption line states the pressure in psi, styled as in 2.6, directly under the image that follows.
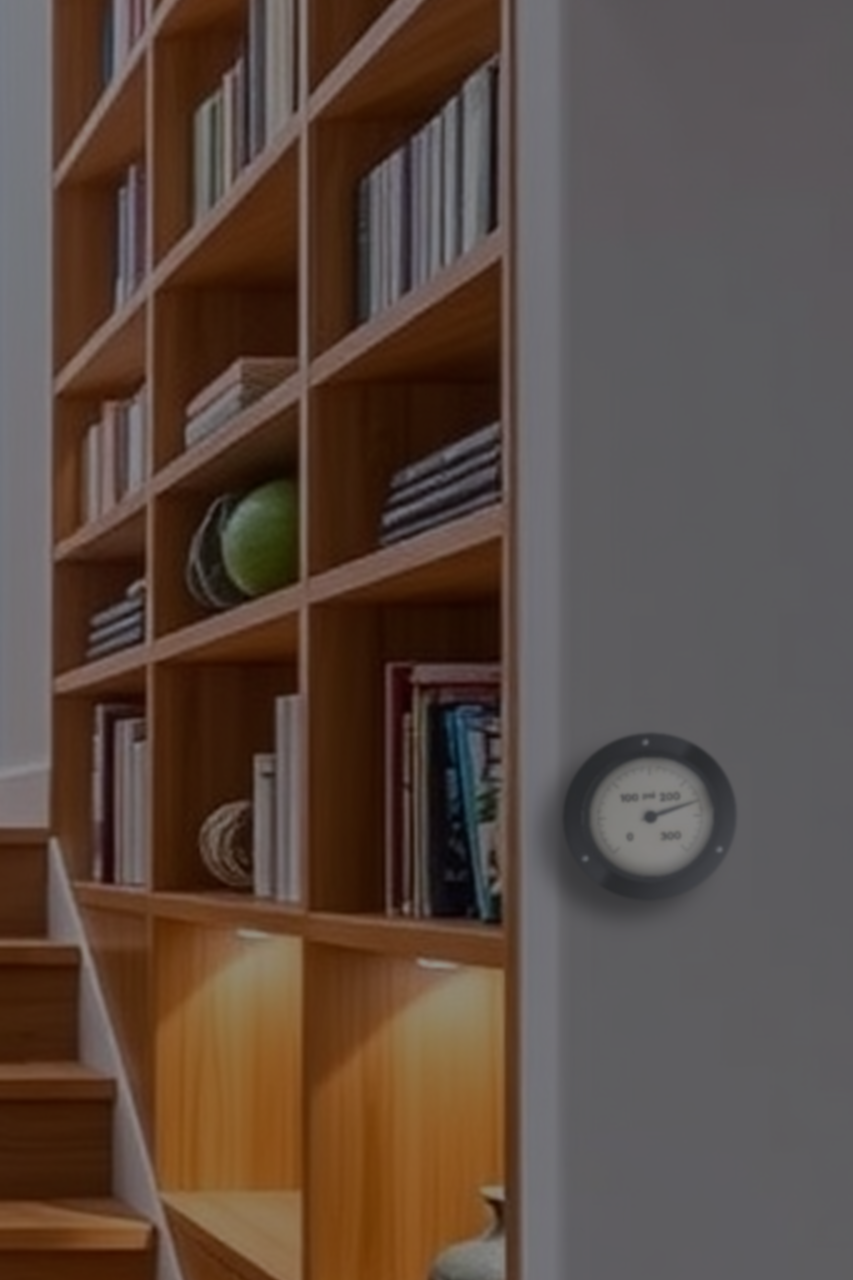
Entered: 230
